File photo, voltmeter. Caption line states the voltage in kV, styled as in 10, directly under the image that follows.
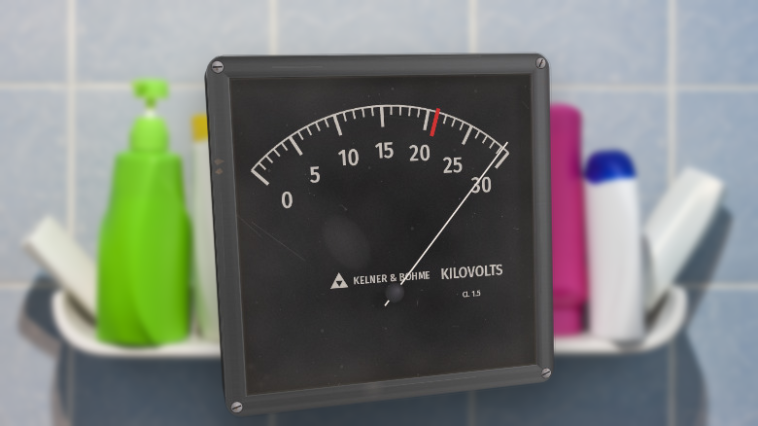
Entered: 29
